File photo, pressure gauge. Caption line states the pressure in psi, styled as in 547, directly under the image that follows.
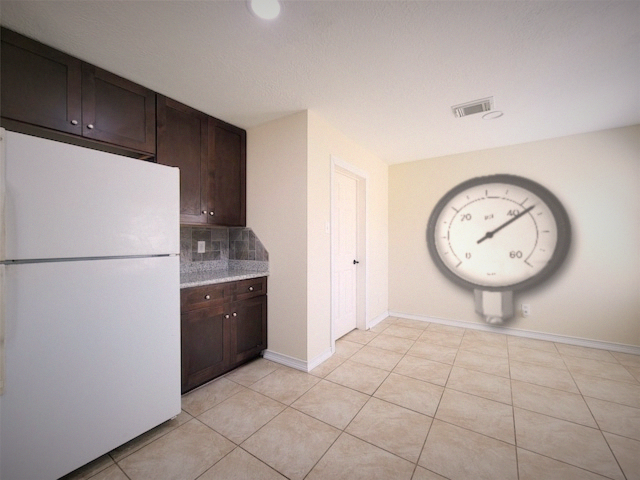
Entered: 42.5
